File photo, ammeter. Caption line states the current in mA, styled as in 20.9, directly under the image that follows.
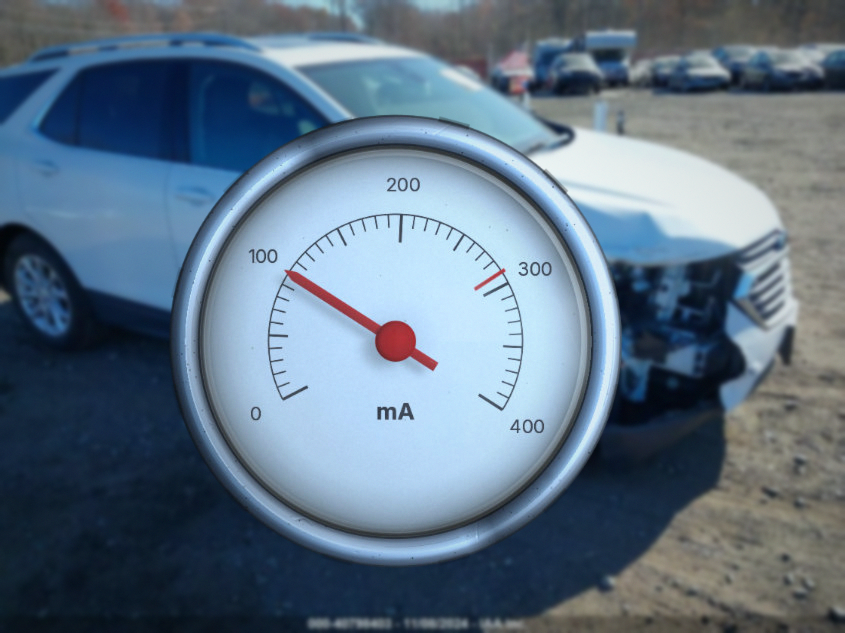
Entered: 100
